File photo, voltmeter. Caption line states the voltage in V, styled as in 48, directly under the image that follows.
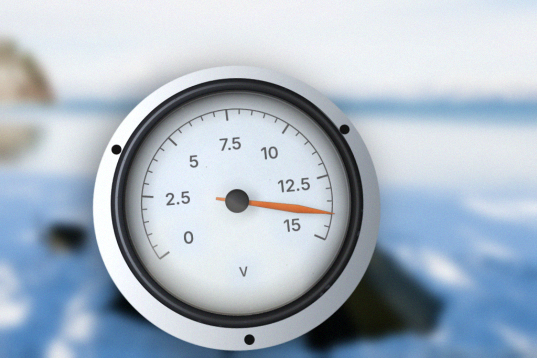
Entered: 14
